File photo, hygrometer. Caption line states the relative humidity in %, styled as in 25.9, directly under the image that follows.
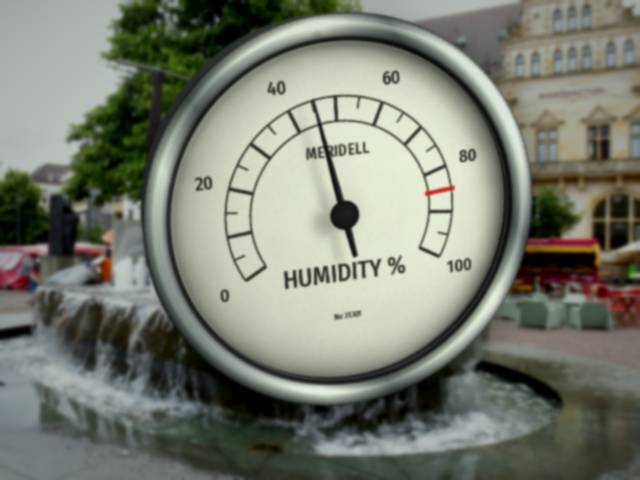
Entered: 45
